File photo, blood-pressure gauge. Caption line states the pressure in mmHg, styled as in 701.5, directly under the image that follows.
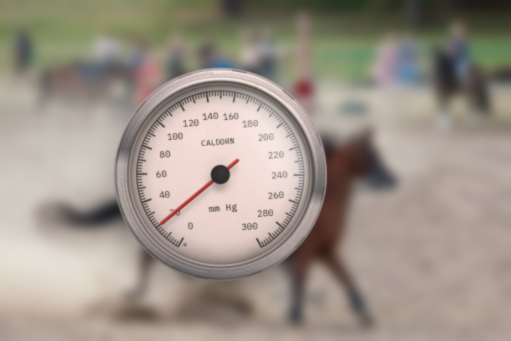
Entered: 20
